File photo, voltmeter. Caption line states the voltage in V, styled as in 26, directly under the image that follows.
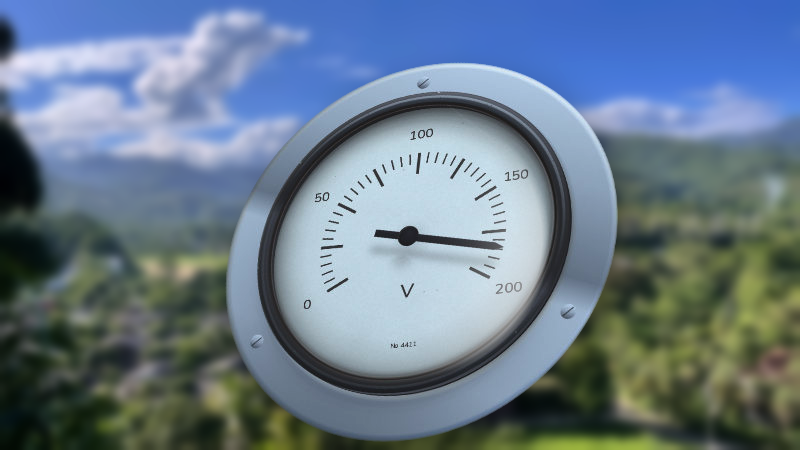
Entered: 185
